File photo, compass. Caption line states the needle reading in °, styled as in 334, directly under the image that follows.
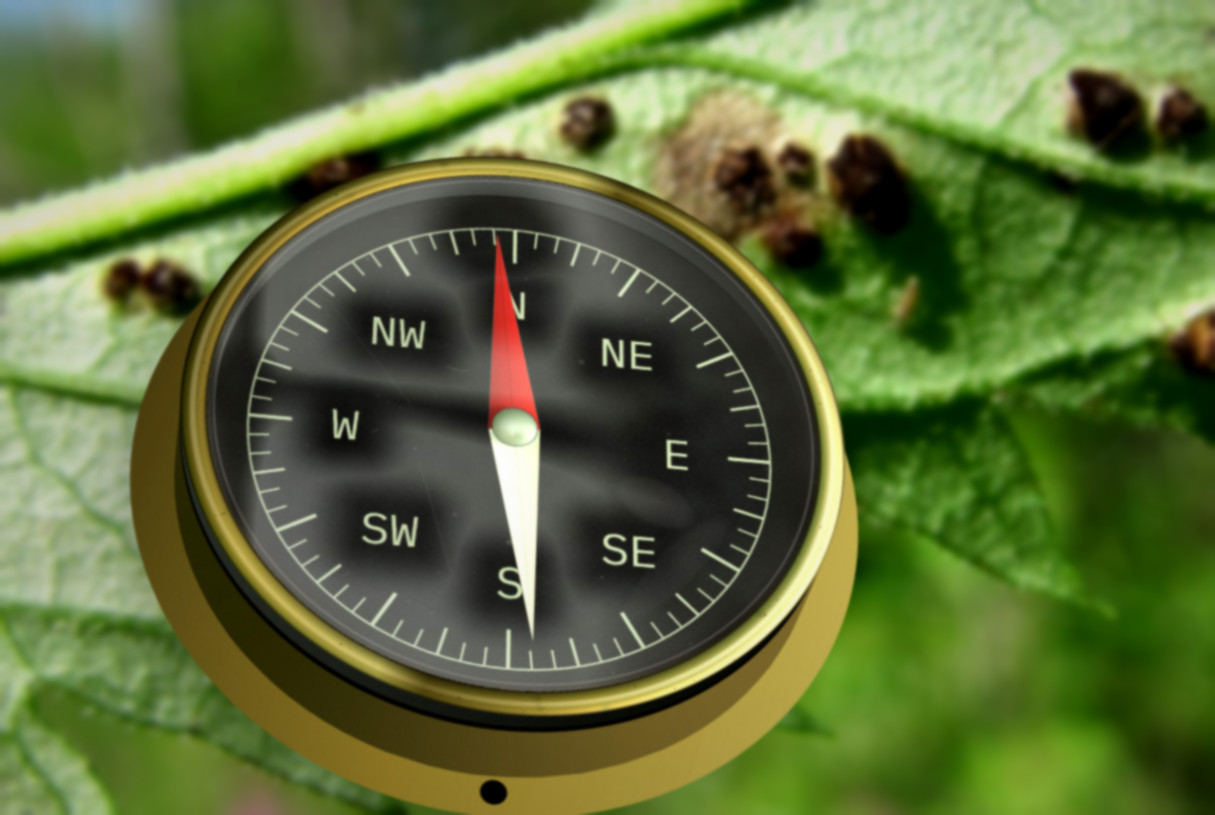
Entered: 355
